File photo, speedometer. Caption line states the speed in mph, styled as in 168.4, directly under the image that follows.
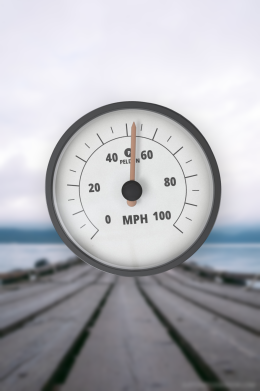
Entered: 52.5
